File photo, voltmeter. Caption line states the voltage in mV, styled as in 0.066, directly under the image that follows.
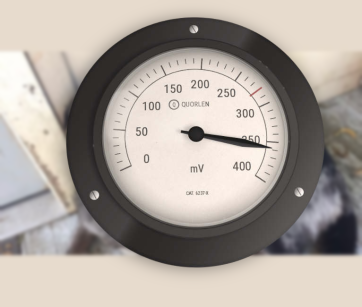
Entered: 360
